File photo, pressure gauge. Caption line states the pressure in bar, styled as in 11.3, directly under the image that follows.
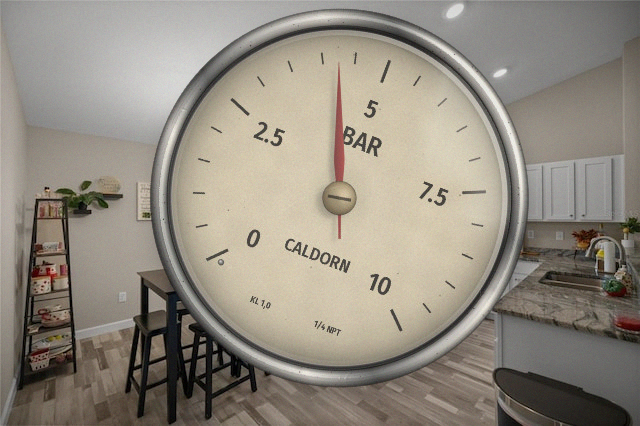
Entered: 4.25
